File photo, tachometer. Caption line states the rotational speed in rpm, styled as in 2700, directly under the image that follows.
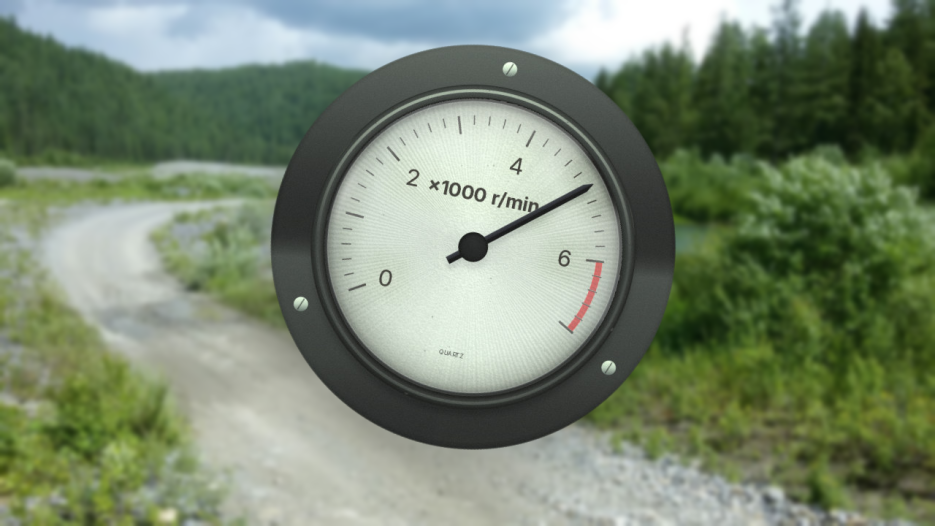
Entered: 5000
